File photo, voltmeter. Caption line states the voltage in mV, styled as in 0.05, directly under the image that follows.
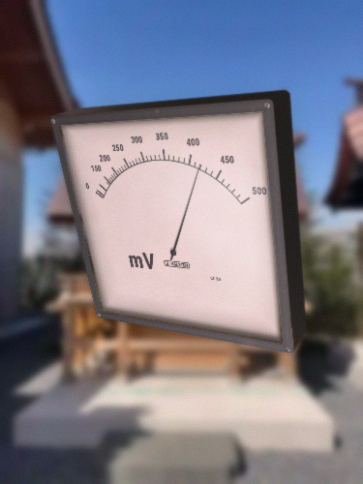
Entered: 420
